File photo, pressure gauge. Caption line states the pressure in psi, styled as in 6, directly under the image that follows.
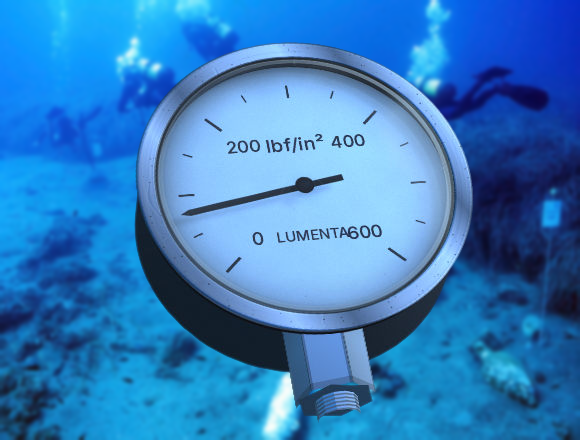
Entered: 75
